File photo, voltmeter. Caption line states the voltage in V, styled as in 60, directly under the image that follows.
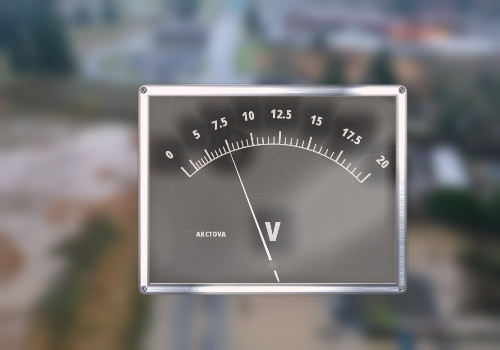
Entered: 7.5
